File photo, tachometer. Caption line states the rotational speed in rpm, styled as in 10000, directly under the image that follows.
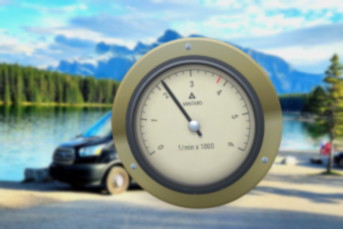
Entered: 2200
